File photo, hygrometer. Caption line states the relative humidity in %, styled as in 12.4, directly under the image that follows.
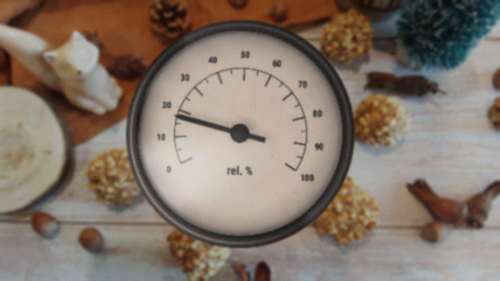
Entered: 17.5
